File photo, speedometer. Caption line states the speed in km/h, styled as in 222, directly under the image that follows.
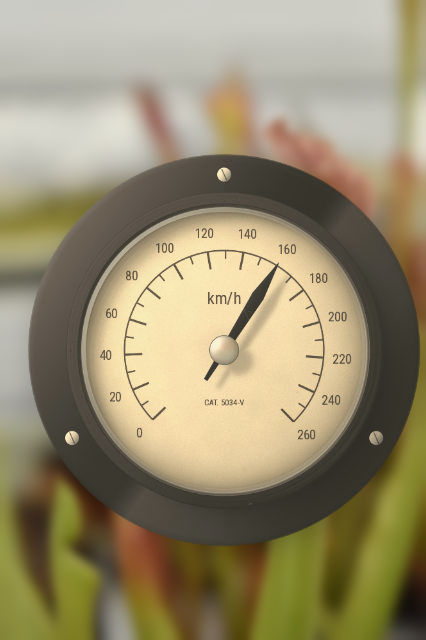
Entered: 160
